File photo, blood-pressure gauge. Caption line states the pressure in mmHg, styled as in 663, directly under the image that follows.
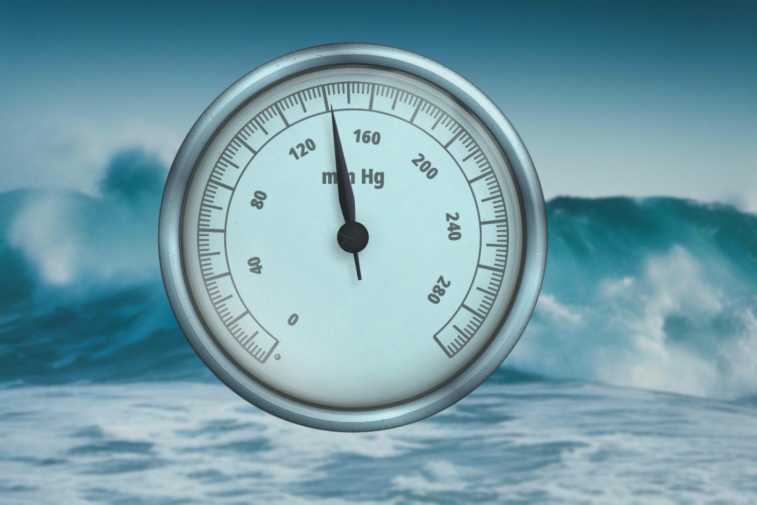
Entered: 142
